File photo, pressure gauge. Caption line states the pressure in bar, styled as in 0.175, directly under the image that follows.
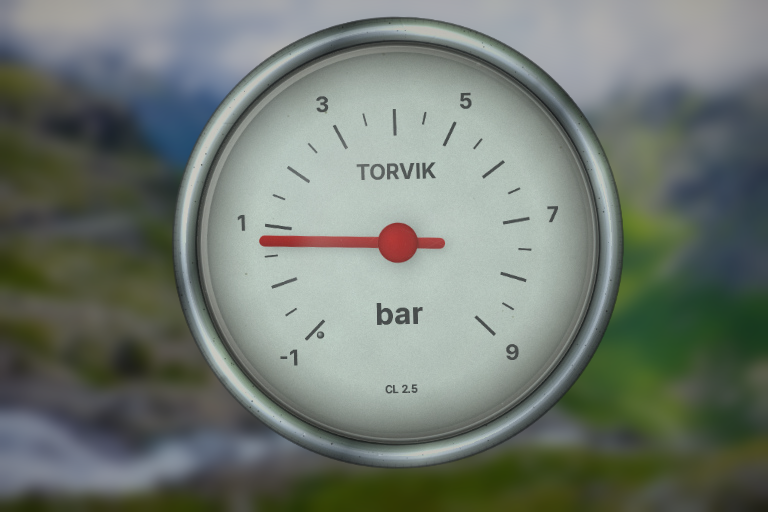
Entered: 0.75
